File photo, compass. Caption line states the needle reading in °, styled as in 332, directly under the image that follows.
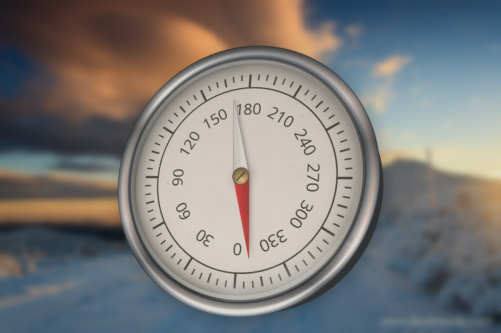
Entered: 350
